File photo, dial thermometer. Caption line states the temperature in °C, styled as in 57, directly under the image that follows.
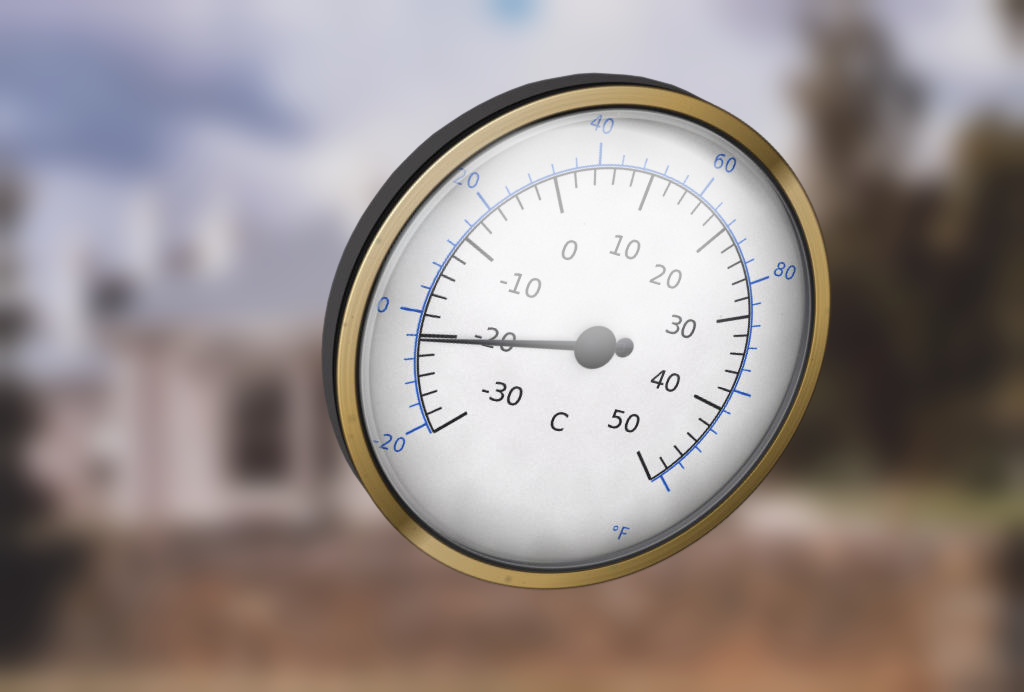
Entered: -20
